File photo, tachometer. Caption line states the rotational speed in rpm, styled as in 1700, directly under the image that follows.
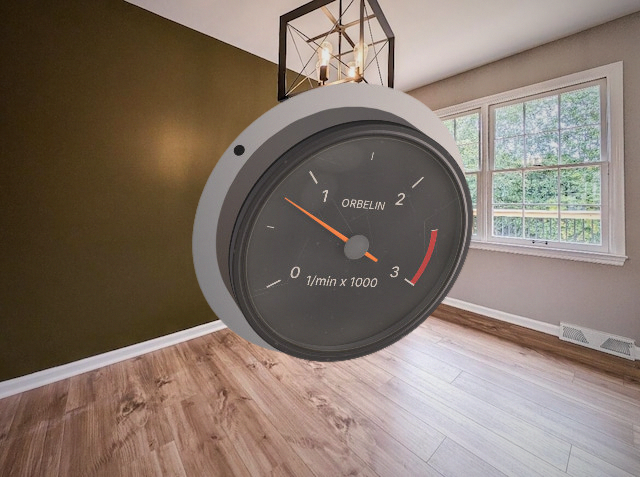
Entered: 750
